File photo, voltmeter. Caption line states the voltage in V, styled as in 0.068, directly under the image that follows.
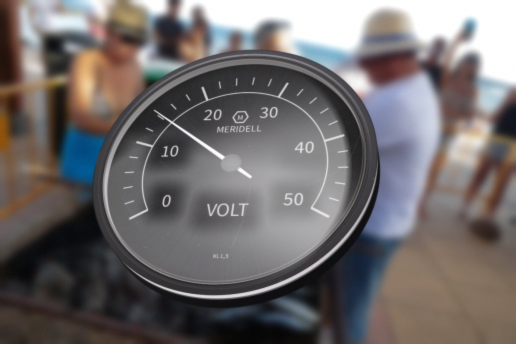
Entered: 14
